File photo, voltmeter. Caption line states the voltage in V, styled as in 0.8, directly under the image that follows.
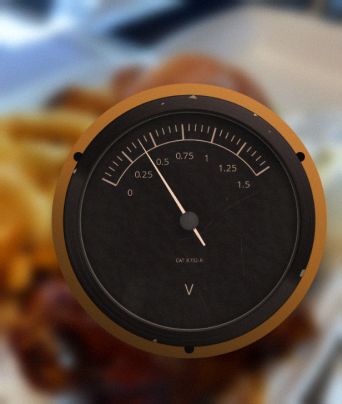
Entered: 0.4
